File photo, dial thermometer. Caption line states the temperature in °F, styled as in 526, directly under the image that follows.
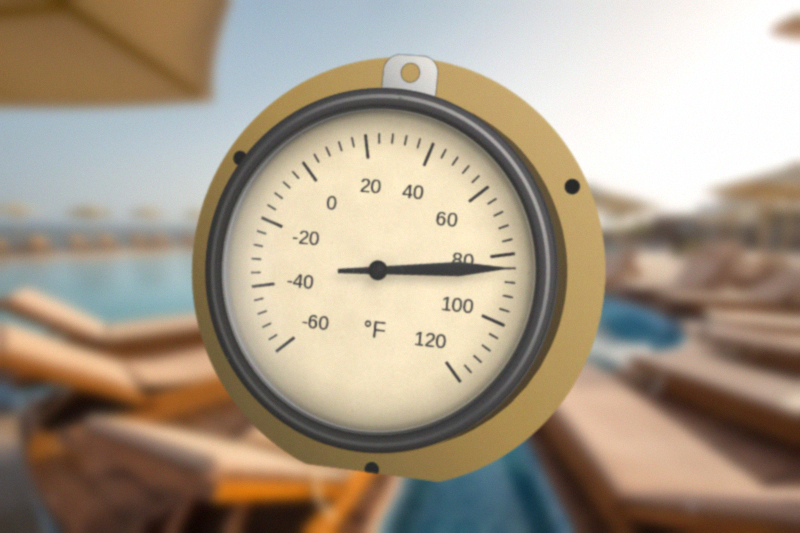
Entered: 84
